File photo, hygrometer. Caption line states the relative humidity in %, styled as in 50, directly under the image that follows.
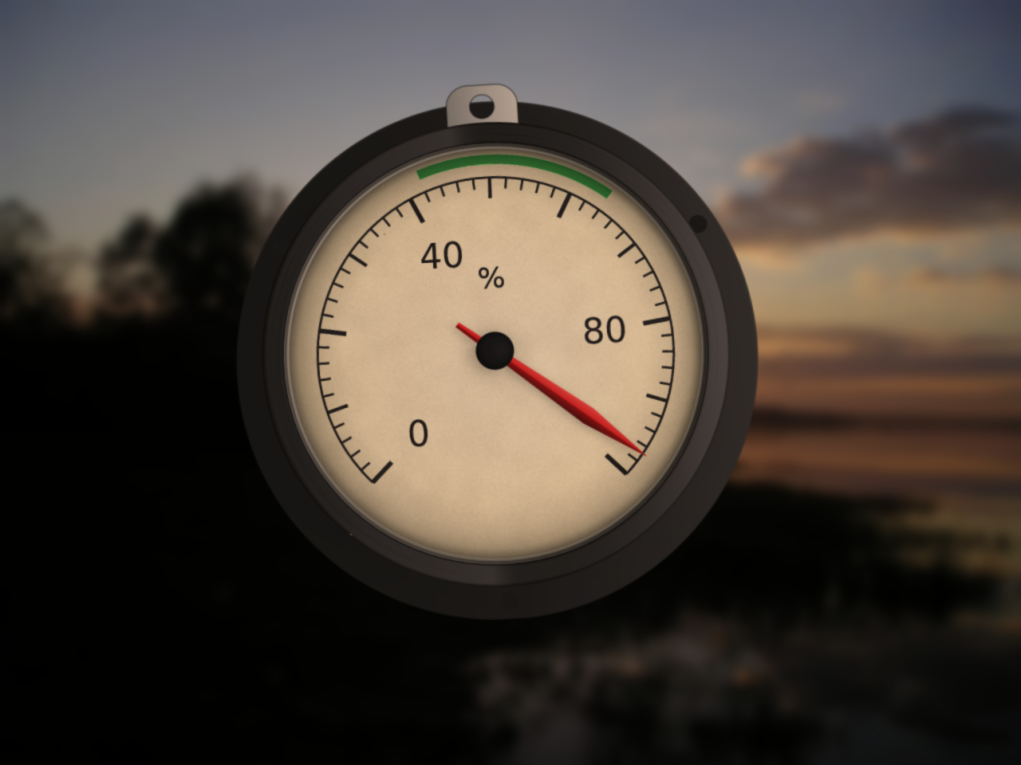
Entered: 97
